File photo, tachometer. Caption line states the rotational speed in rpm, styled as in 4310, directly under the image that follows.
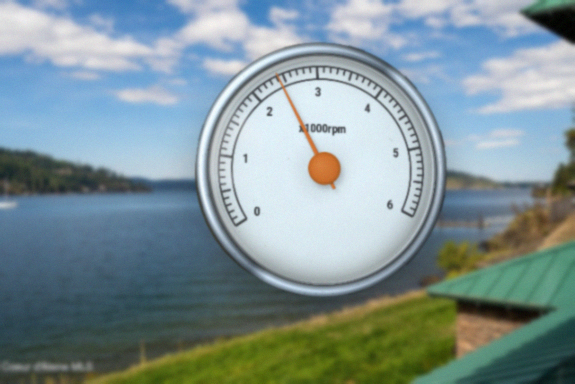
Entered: 2400
